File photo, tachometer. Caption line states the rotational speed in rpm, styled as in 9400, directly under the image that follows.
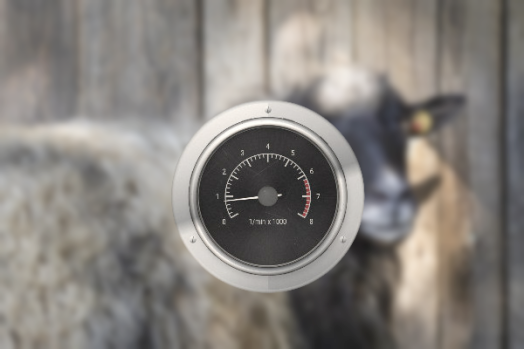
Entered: 800
